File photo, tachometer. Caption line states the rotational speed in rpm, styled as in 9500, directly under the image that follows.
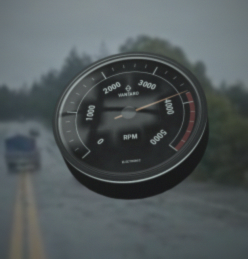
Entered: 3800
